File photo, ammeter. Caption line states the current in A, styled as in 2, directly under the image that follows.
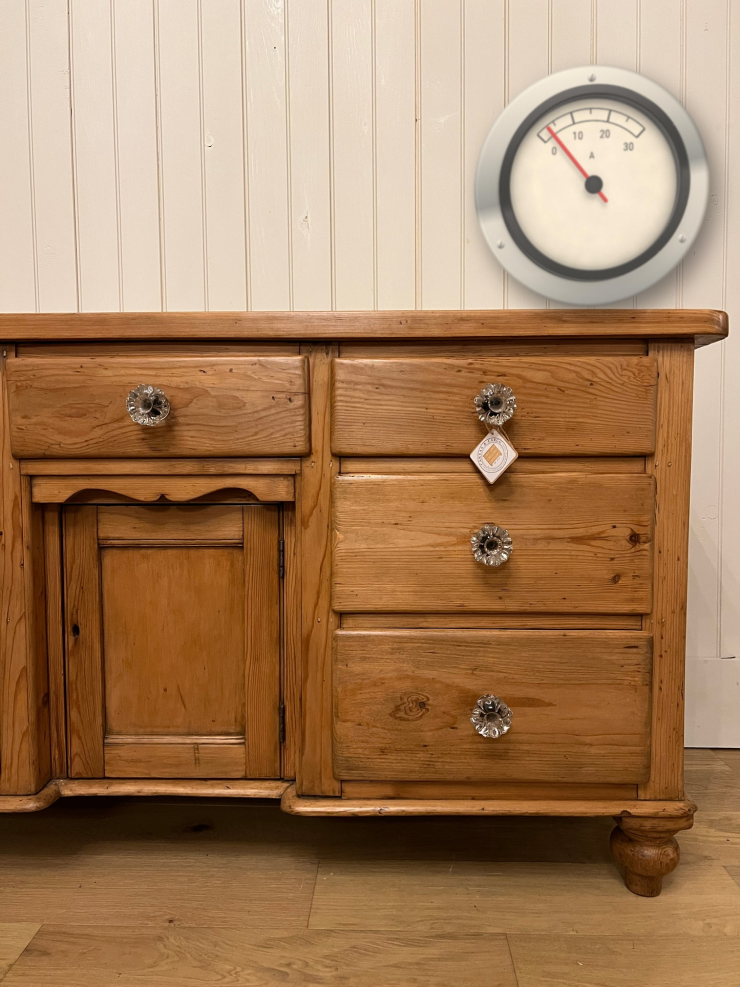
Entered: 2.5
